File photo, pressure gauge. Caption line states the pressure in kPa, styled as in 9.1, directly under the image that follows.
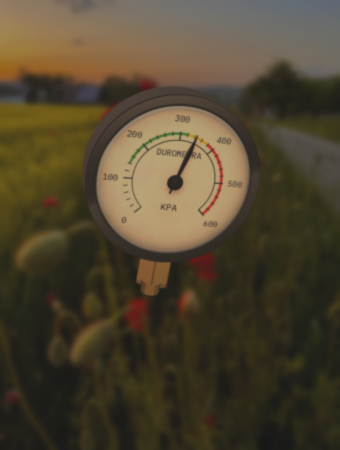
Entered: 340
